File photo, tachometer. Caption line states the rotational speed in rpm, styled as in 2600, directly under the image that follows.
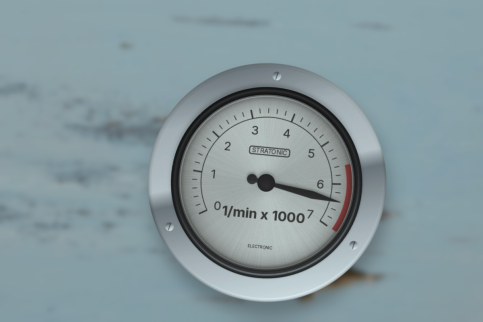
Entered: 6400
